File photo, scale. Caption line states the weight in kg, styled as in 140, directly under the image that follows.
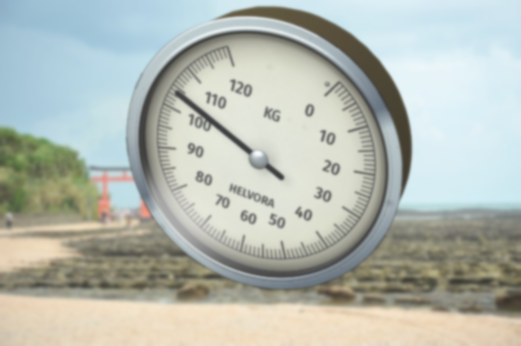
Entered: 105
